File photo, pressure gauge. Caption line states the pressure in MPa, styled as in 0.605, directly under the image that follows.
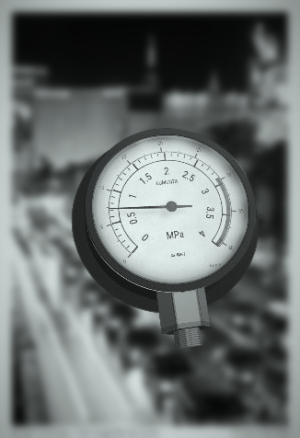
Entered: 0.7
